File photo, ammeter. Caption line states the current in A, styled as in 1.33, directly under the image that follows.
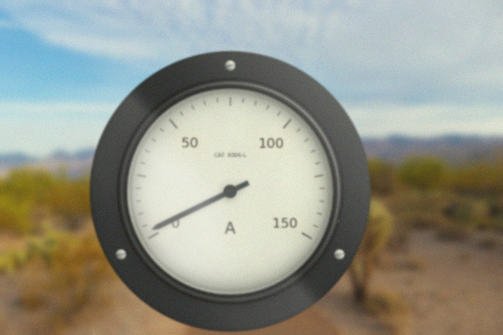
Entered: 2.5
